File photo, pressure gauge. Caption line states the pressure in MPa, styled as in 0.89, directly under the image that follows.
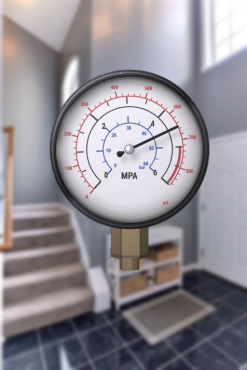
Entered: 4.5
